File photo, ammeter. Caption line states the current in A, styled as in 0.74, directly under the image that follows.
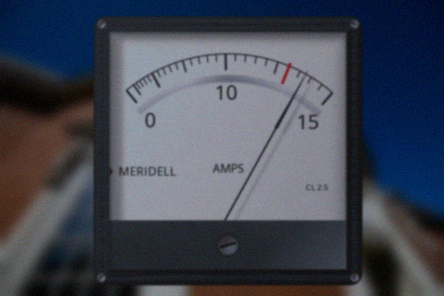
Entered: 13.75
